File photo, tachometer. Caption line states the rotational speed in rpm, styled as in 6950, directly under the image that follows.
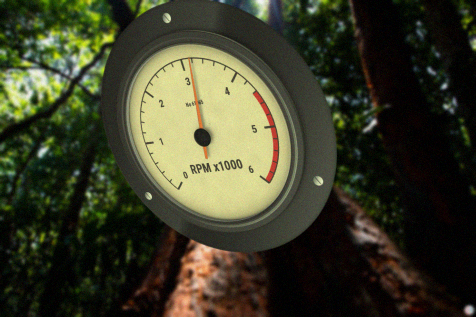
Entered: 3200
